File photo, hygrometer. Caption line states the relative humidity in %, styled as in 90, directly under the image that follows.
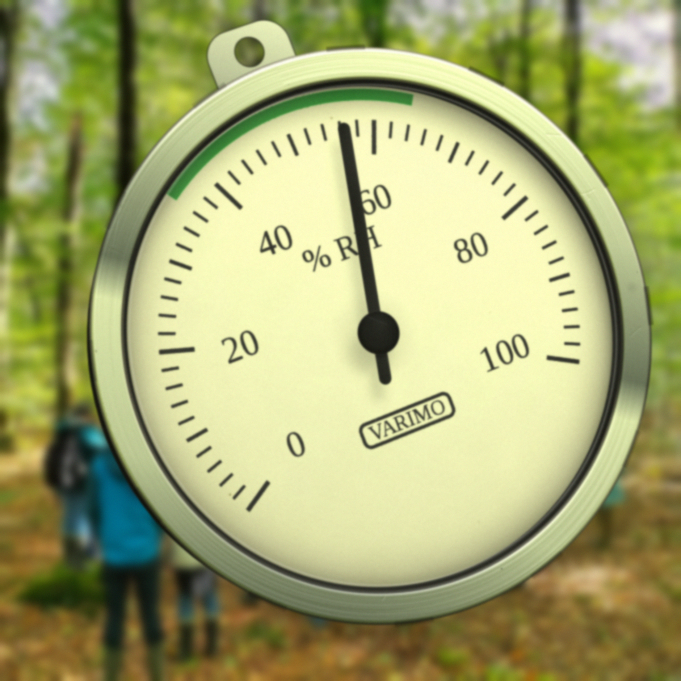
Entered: 56
